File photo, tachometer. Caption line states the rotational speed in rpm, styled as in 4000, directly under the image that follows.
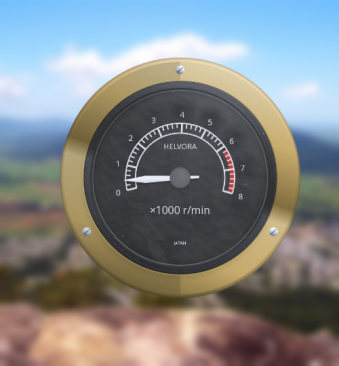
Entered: 400
